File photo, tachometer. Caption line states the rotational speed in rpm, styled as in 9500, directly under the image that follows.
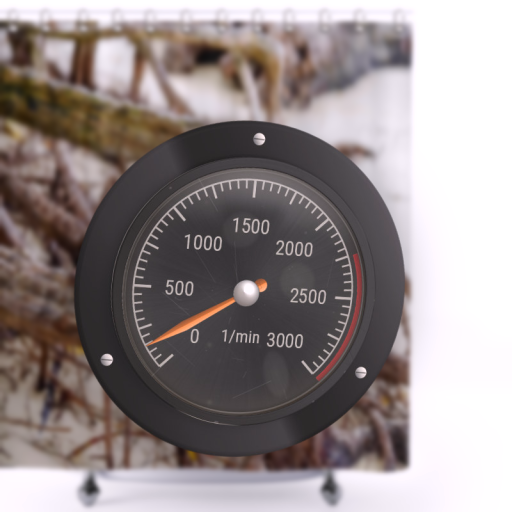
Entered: 150
